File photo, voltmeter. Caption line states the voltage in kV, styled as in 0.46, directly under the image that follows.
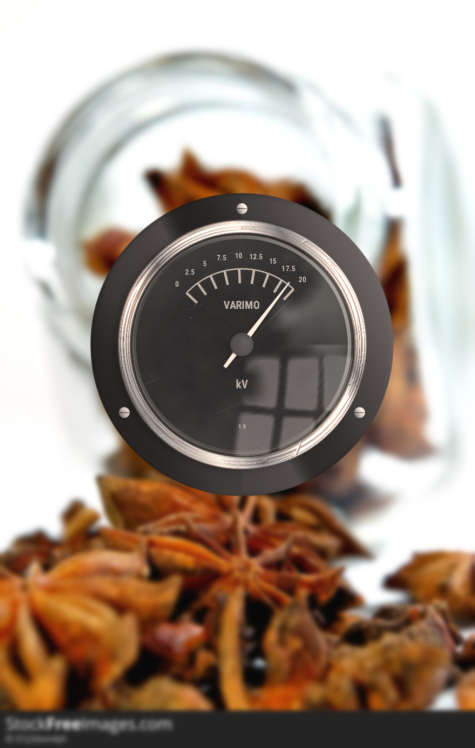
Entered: 18.75
